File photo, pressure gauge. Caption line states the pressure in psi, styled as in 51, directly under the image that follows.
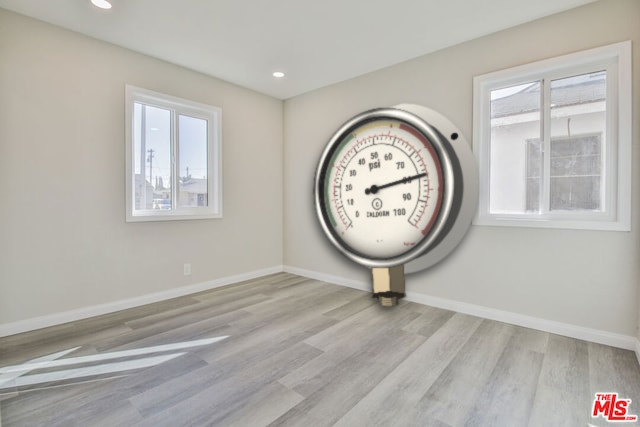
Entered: 80
